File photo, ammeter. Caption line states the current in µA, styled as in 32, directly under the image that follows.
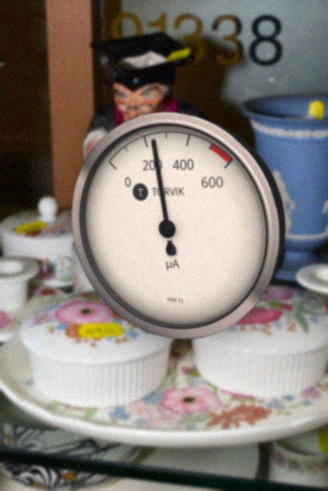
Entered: 250
